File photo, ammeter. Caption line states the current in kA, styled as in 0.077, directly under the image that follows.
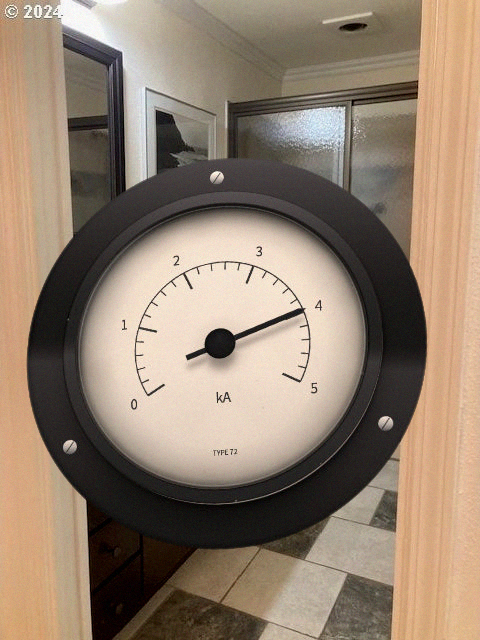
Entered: 4
